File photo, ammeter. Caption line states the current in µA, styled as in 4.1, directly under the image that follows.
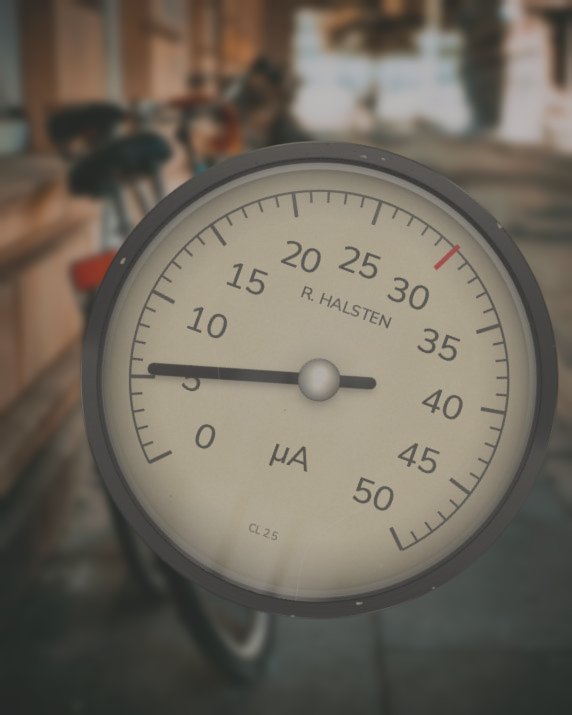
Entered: 5.5
